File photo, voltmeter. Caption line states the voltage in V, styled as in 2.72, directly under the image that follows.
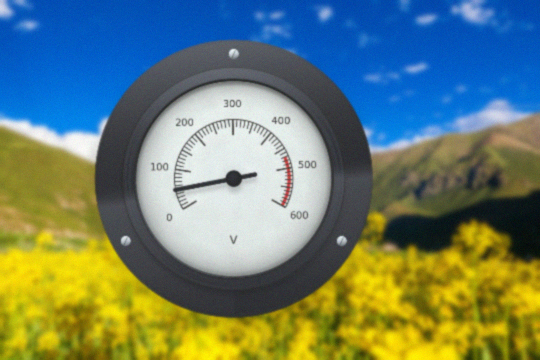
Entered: 50
